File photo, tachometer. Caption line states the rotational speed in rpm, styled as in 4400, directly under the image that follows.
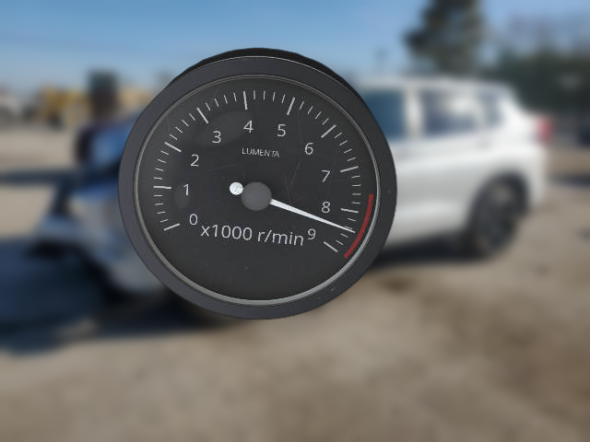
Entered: 8400
